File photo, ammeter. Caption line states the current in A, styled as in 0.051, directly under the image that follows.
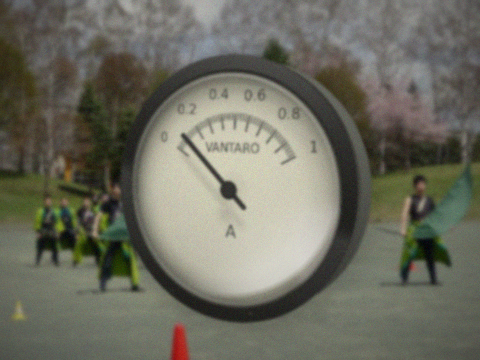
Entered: 0.1
